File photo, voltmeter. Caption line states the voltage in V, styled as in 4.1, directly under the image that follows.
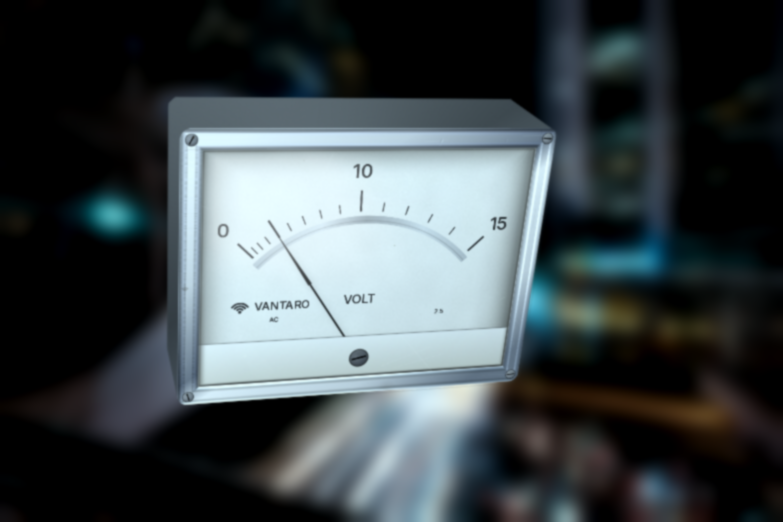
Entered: 5
